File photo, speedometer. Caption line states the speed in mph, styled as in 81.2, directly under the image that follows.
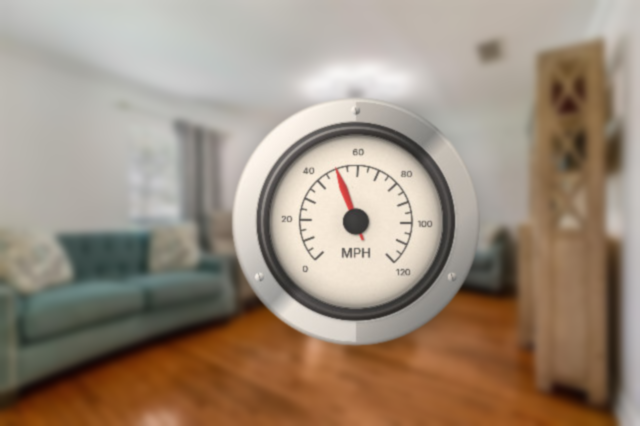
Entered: 50
